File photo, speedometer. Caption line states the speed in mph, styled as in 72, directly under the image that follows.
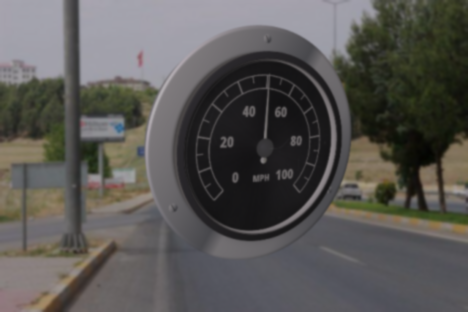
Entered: 50
